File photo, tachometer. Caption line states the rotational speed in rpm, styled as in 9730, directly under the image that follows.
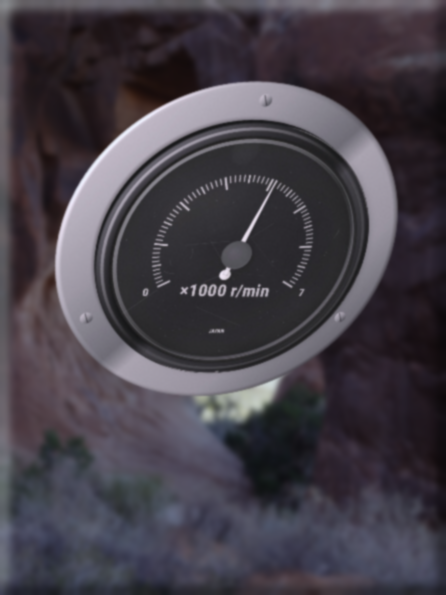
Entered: 4000
